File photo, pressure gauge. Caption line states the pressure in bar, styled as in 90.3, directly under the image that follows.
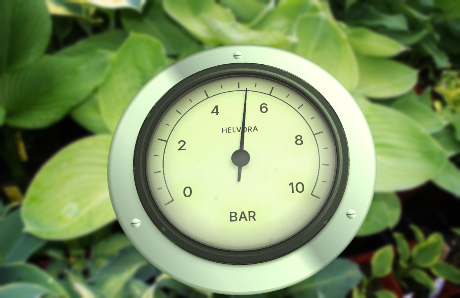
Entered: 5.25
